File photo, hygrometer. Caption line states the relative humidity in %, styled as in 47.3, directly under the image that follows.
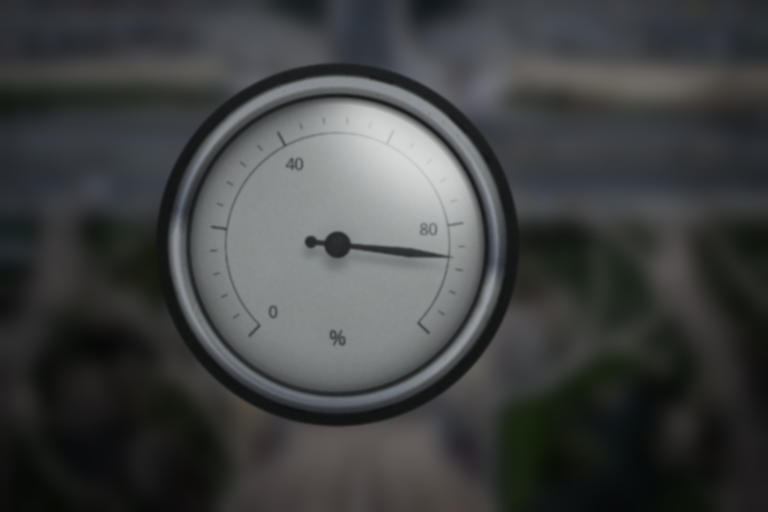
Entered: 86
